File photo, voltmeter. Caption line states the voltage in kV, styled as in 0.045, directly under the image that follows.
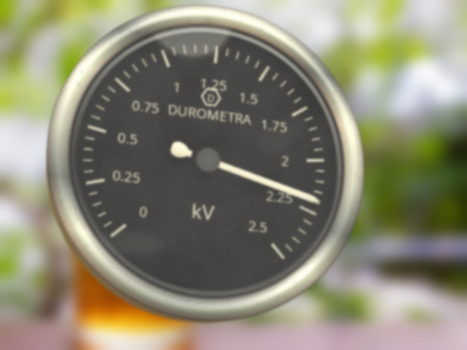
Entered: 2.2
